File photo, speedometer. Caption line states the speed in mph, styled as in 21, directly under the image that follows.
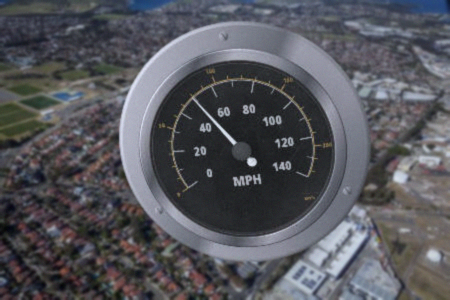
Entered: 50
